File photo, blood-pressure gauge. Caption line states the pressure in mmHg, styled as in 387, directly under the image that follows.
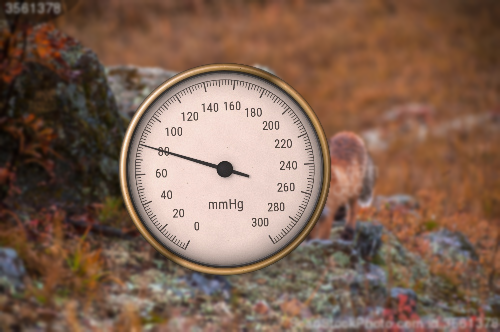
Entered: 80
